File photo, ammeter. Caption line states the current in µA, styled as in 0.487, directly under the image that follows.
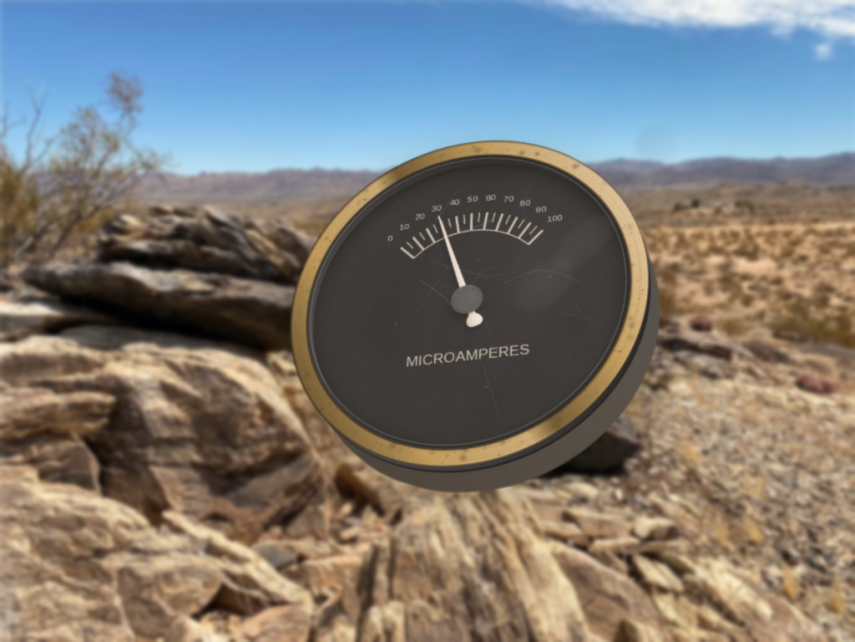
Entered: 30
